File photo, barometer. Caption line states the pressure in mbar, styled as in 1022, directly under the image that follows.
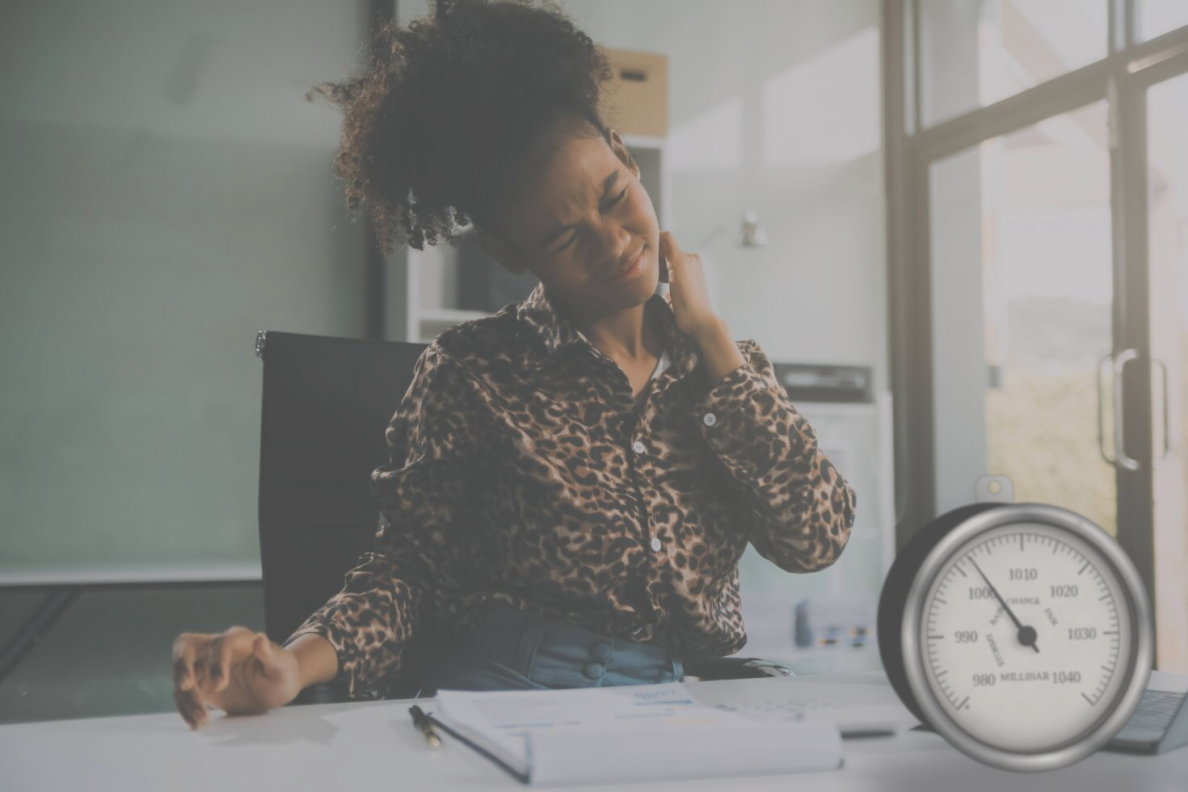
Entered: 1002
